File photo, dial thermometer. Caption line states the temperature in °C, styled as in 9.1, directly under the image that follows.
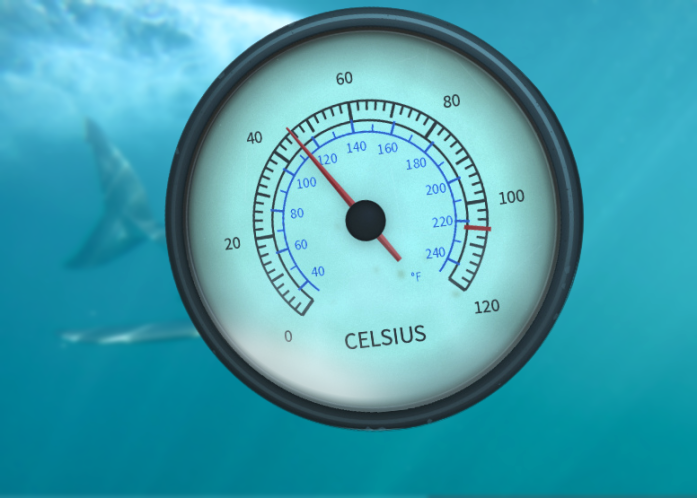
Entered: 46
